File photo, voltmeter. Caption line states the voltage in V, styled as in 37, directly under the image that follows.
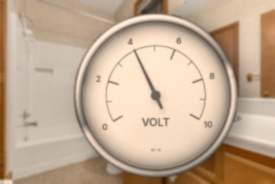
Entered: 4
